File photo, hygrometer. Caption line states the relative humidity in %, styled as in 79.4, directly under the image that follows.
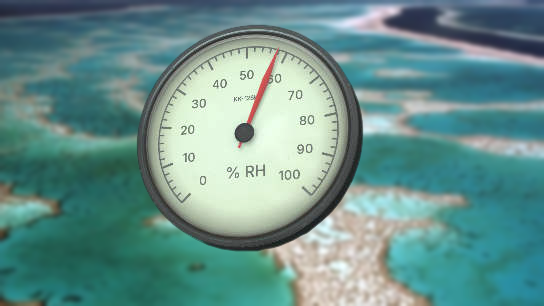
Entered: 58
